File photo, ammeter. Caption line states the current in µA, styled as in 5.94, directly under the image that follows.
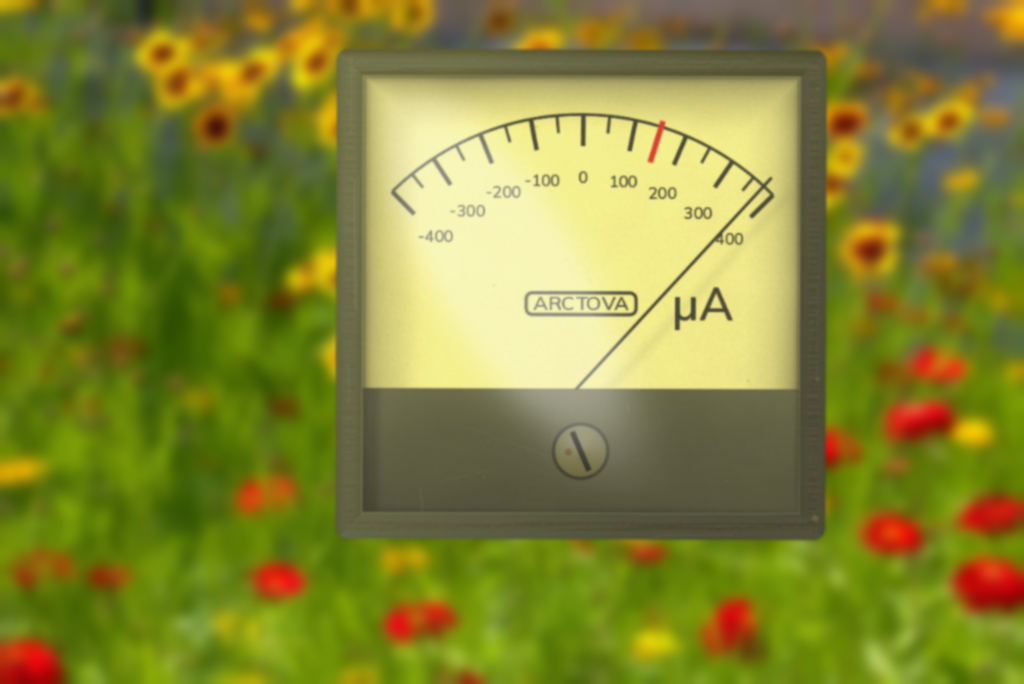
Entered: 375
